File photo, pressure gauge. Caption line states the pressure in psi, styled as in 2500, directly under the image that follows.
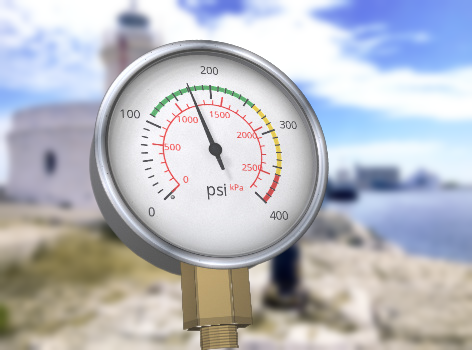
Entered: 170
